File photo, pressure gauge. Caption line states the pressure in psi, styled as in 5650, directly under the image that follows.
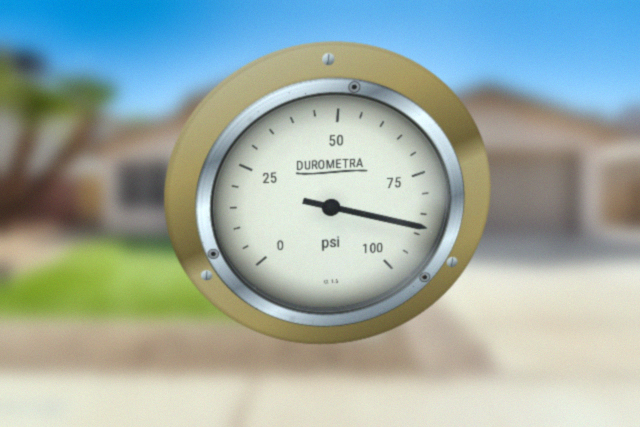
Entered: 87.5
